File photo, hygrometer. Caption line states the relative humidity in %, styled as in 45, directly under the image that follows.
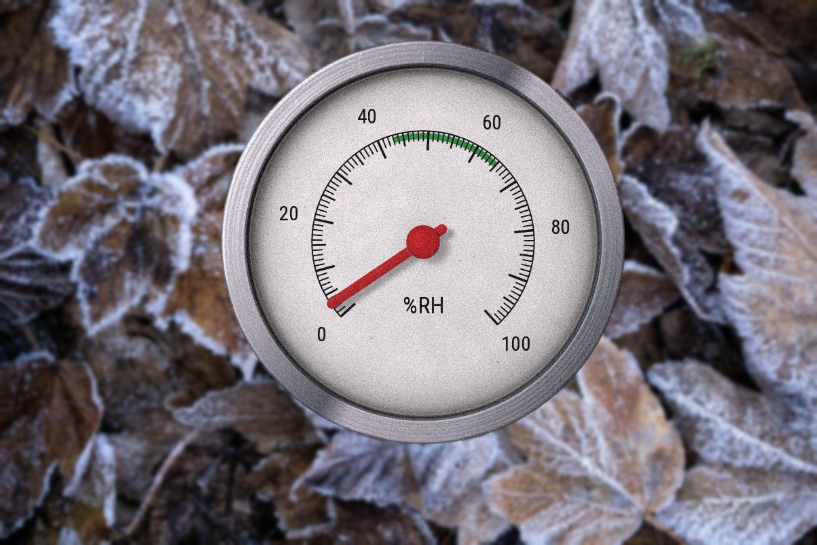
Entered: 3
